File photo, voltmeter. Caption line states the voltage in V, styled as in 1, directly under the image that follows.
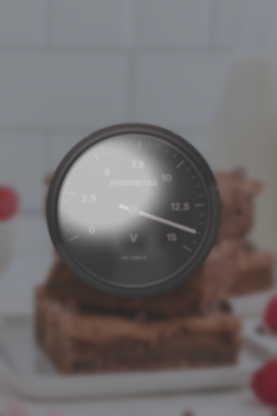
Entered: 14
